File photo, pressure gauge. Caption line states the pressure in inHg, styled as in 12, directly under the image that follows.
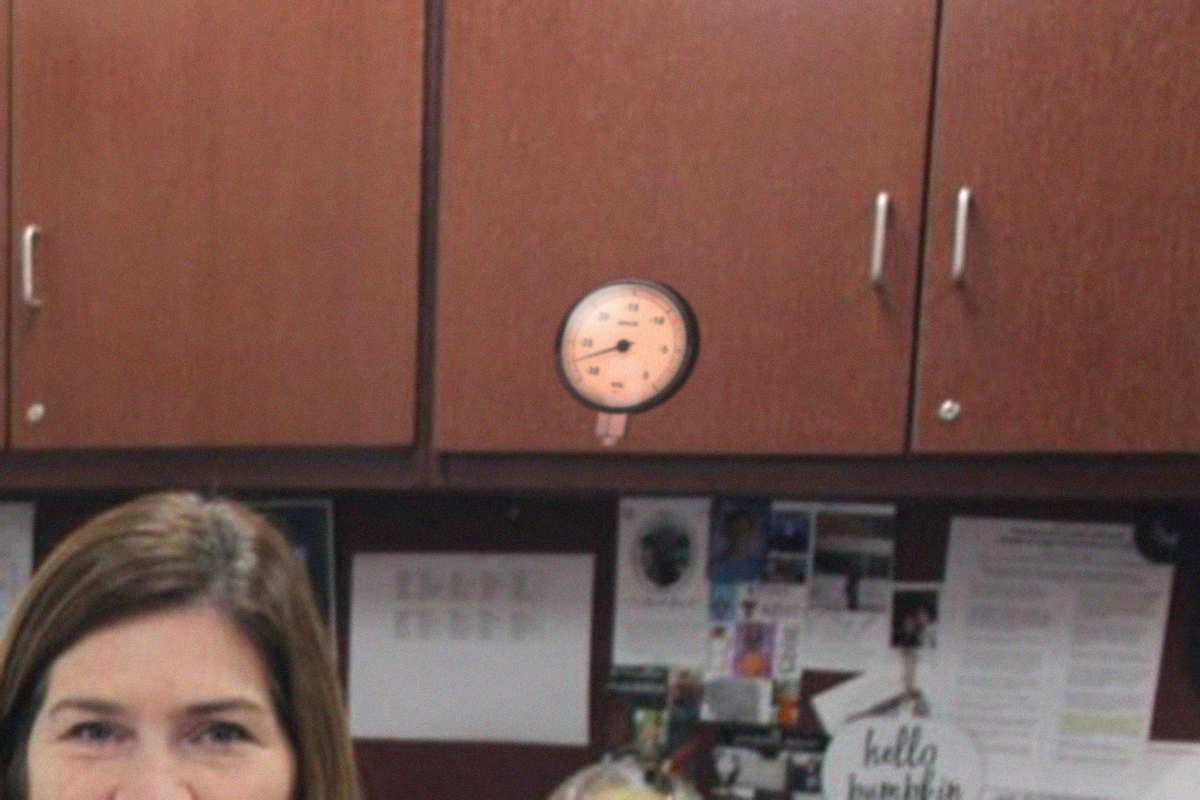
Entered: -27.5
